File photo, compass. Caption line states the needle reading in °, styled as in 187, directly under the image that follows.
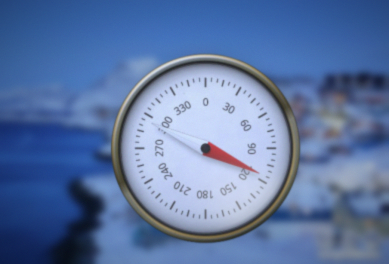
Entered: 115
